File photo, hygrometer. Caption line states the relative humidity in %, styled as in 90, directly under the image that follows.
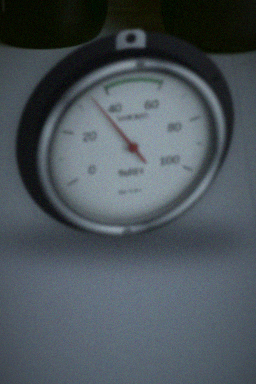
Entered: 35
